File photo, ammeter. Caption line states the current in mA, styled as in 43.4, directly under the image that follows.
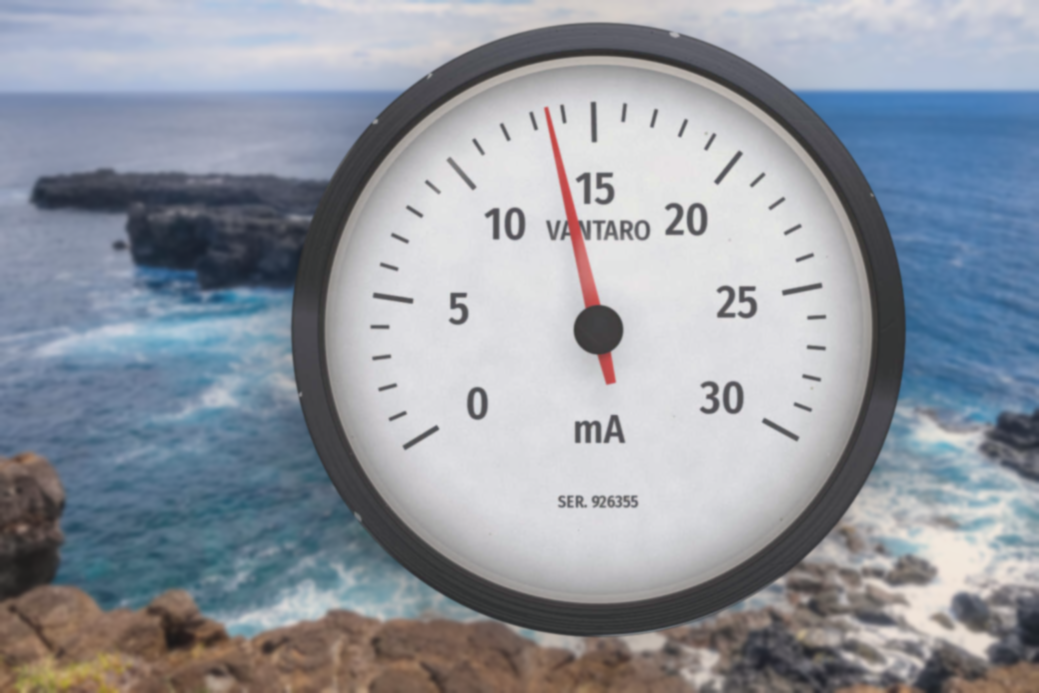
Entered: 13.5
